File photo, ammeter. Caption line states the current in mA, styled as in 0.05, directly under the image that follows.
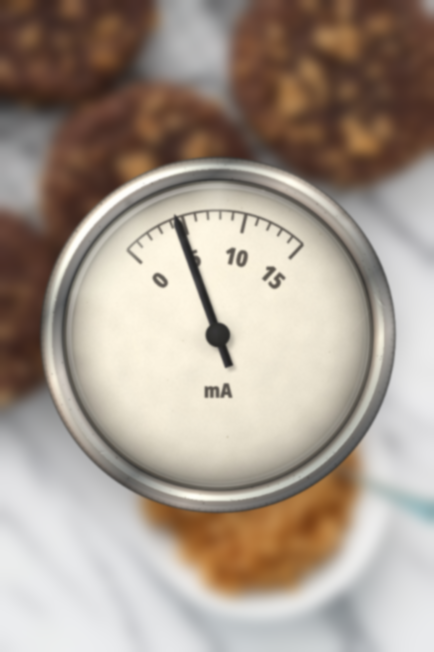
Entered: 4.5
